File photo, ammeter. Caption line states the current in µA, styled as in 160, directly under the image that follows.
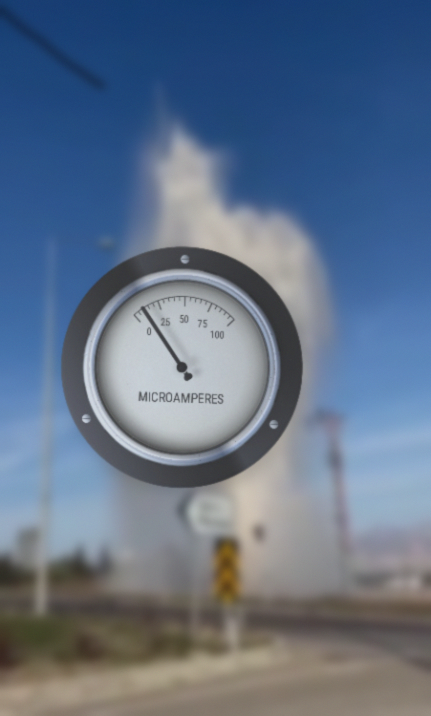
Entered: 10
